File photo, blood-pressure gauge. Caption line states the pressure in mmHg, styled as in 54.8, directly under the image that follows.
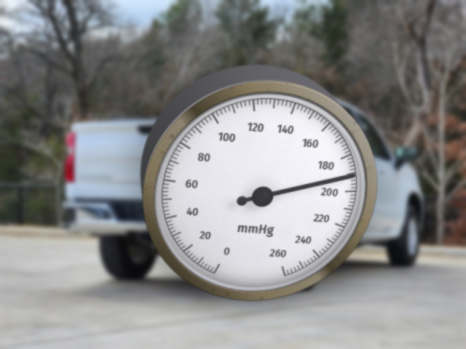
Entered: 190
